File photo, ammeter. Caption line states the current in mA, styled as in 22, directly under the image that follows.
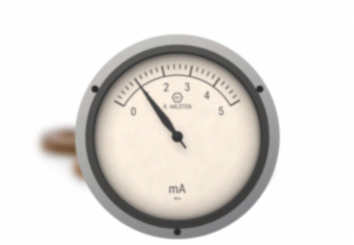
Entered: 1
